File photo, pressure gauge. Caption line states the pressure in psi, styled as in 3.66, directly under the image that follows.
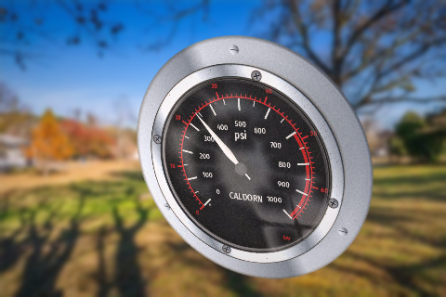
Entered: 350
